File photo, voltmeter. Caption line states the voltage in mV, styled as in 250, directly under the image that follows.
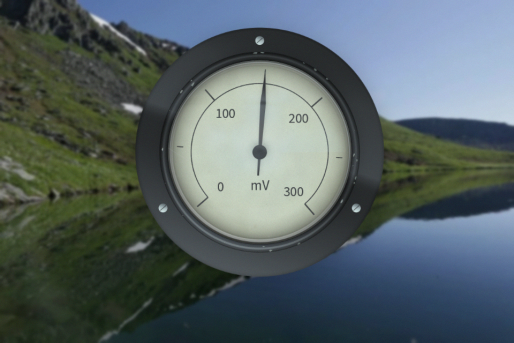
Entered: 150
